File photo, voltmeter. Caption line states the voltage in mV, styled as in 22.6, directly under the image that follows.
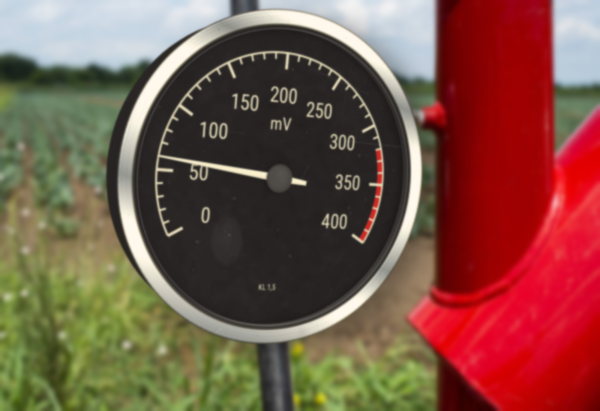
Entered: 60
